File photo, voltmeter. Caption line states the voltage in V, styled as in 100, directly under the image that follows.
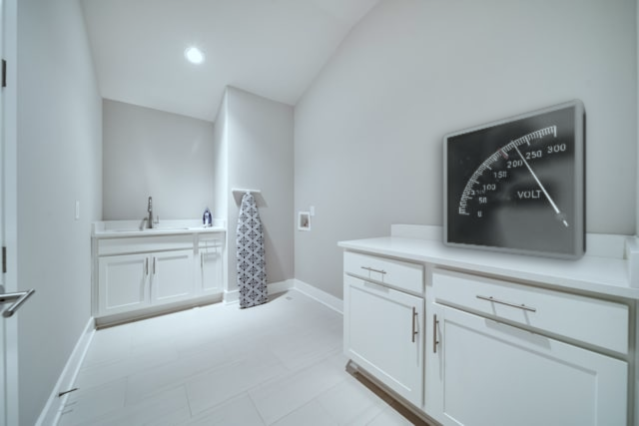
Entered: 225
